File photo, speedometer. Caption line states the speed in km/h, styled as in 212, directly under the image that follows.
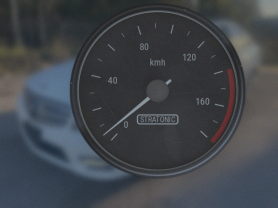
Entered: 5
